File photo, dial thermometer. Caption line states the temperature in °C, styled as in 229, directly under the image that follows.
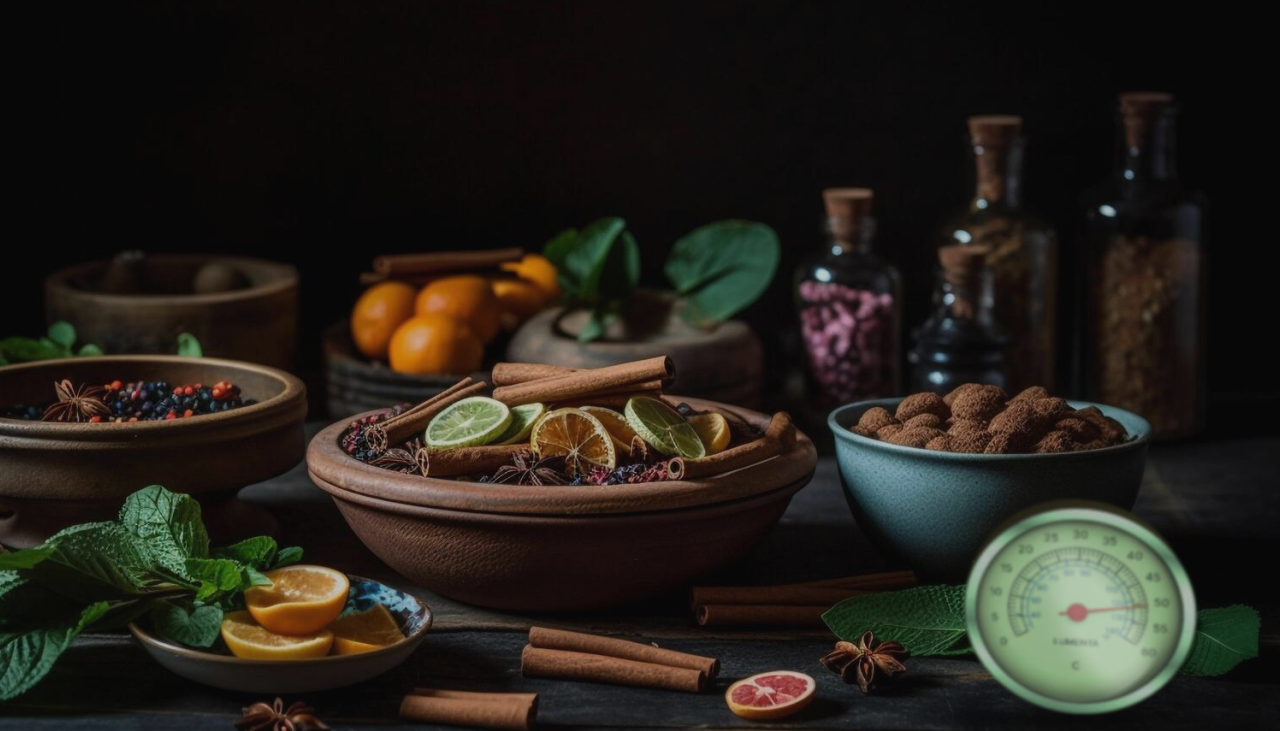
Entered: 50
